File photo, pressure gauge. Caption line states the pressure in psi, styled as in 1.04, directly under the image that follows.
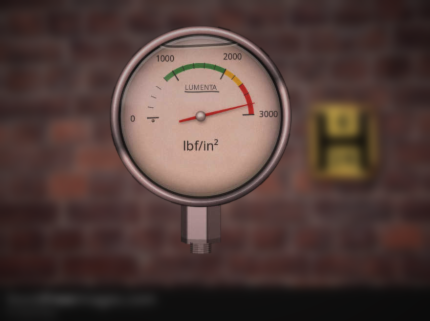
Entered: 2800
